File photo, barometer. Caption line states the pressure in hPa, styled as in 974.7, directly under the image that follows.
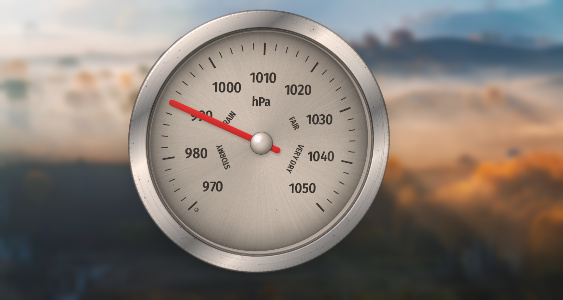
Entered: 990
